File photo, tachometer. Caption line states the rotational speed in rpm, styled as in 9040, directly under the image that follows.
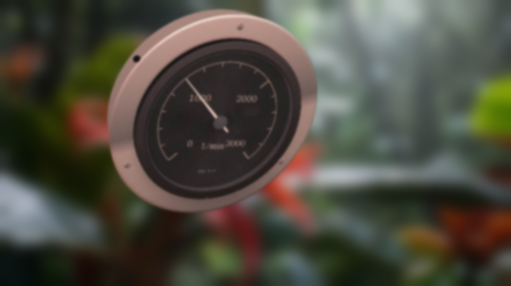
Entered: 1000
